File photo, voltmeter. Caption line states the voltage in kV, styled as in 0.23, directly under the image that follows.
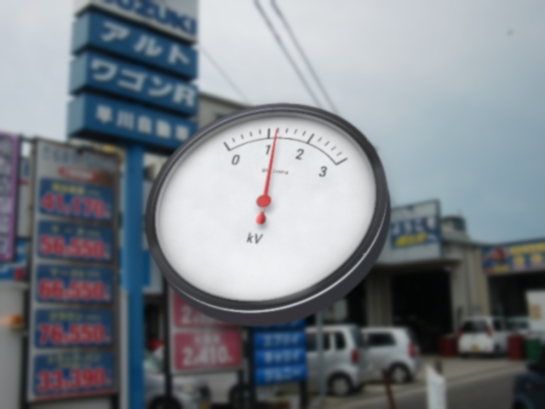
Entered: 1.2
